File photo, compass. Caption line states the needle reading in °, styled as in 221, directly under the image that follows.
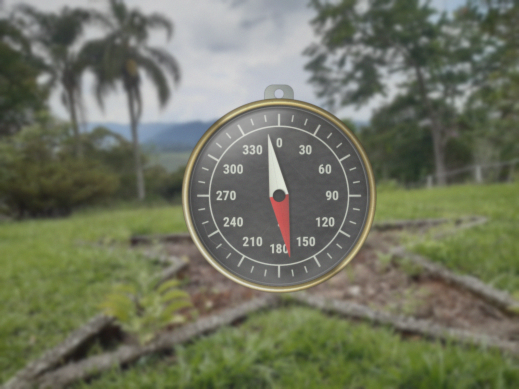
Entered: 170
